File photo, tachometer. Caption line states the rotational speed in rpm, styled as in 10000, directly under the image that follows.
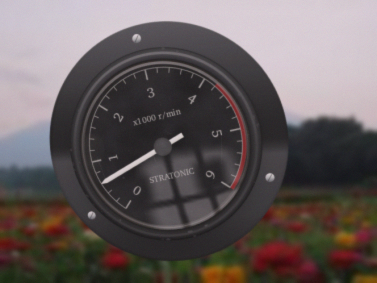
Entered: 600
